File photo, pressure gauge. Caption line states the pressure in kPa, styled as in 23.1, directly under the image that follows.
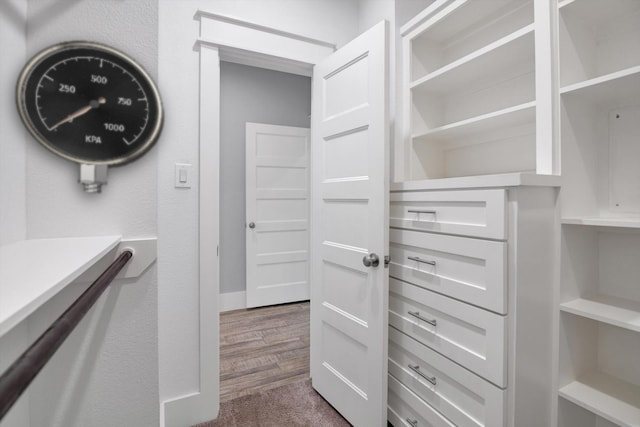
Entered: 0
